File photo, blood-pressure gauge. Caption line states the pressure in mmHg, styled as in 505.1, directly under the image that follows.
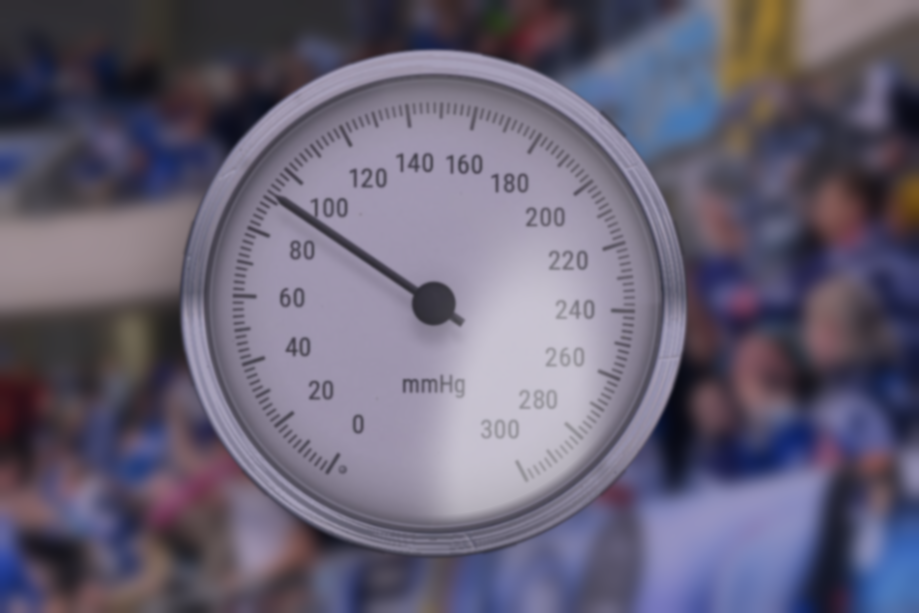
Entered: 92
